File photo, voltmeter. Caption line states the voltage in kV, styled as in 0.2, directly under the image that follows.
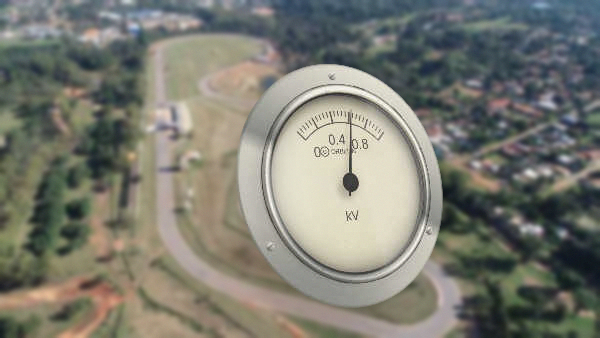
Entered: 0.6
